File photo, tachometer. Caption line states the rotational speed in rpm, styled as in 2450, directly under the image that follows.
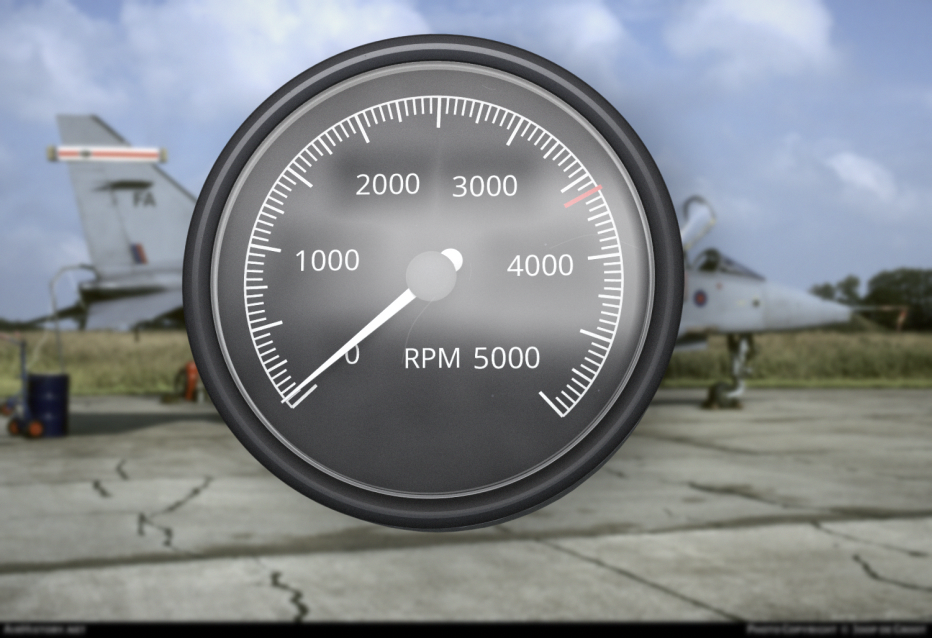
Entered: 50
